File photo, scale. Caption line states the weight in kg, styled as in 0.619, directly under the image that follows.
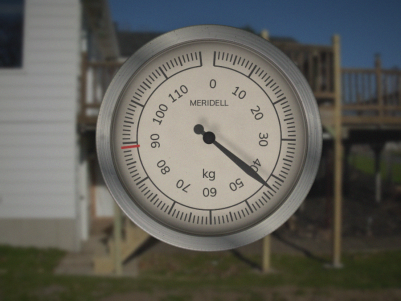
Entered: 43
